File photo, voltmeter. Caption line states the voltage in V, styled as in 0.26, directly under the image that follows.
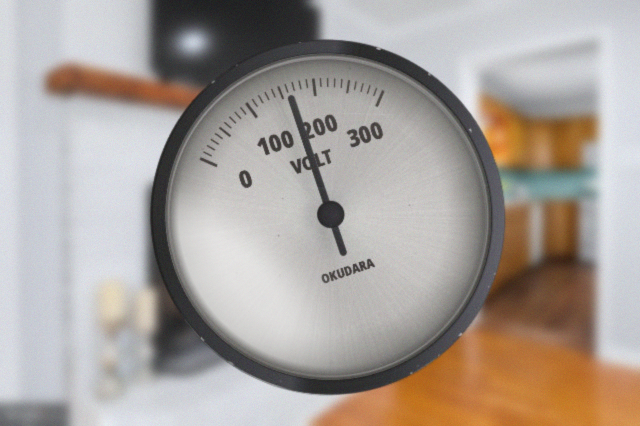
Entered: 160
